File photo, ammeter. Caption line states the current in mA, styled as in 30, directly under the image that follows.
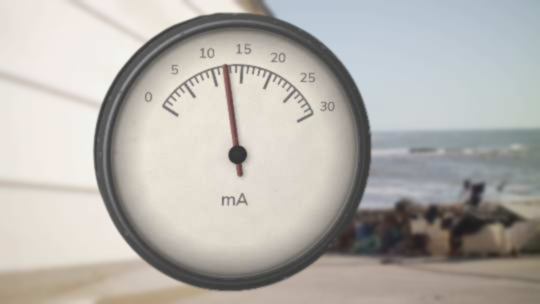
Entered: 12
